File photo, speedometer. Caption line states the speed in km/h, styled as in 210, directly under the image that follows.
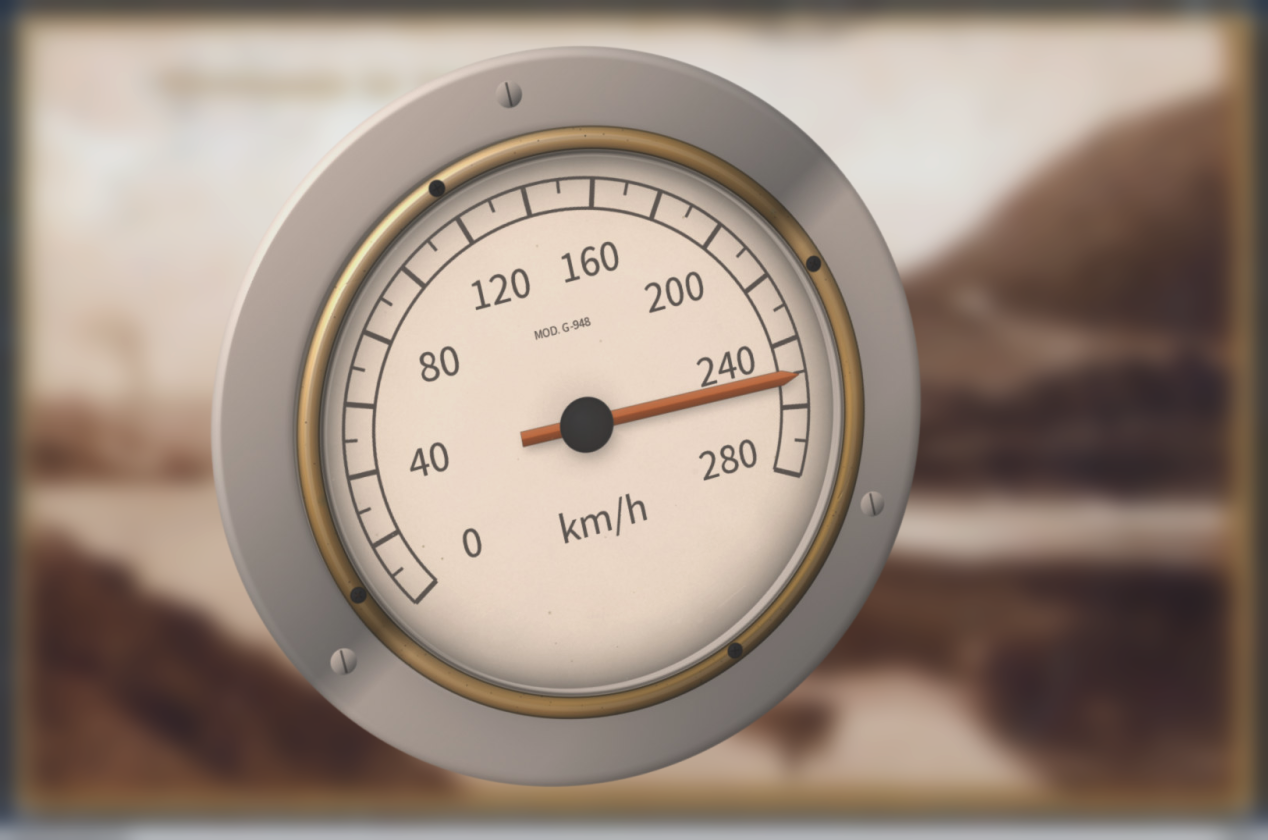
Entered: 250
